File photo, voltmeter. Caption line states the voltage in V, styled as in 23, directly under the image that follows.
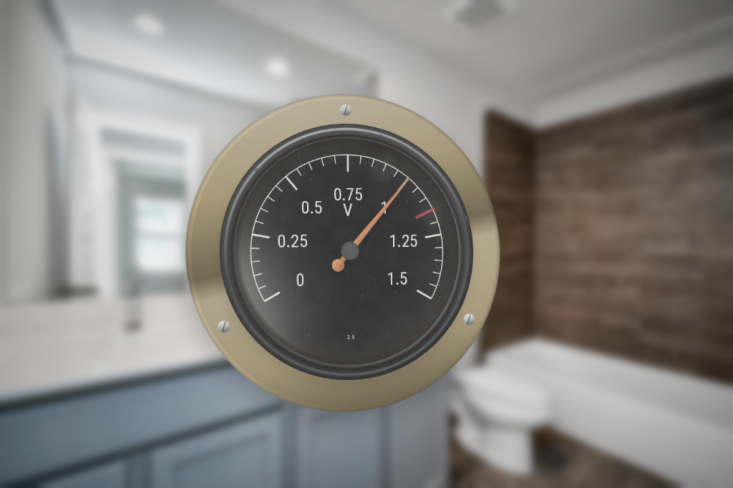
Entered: 1
